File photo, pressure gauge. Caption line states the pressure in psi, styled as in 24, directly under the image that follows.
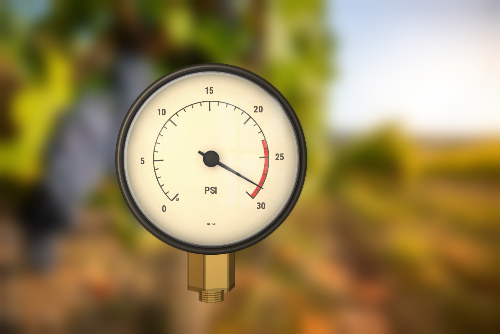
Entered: 28.5
